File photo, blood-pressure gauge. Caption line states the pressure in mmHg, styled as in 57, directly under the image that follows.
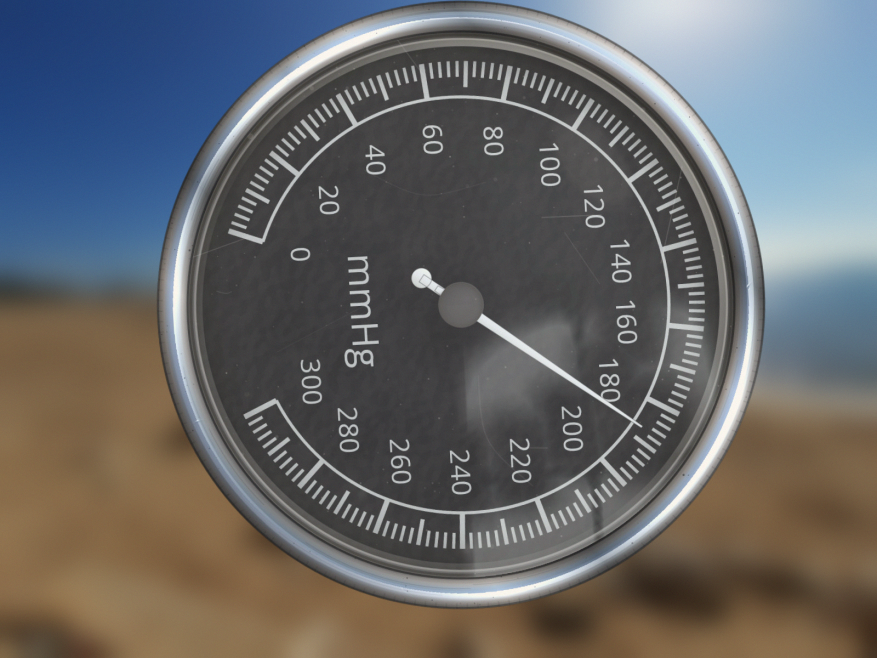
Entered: 187
